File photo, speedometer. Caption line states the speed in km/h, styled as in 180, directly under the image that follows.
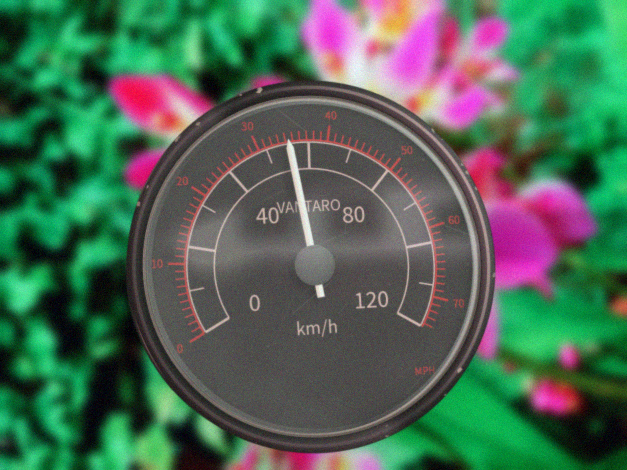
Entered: 55
